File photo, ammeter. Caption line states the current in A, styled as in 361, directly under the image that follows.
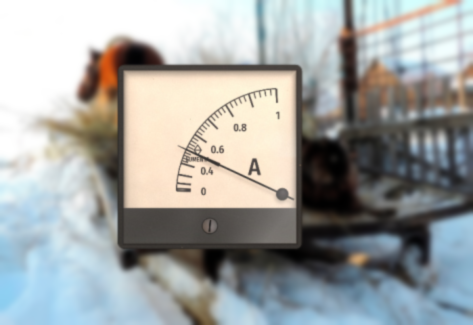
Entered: 0.5
